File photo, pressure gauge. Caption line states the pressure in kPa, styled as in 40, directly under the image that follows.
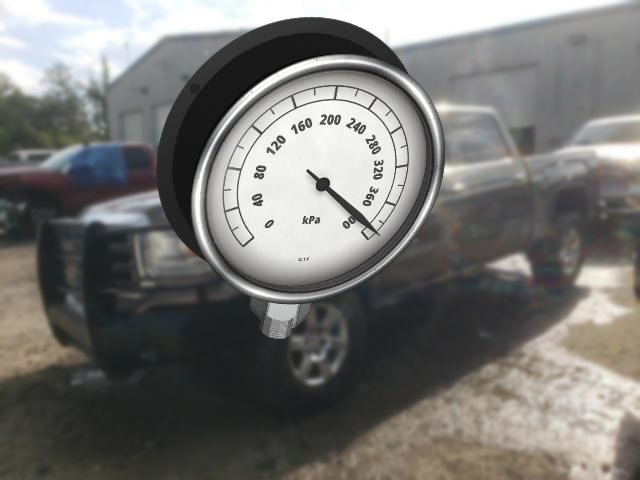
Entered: 390
